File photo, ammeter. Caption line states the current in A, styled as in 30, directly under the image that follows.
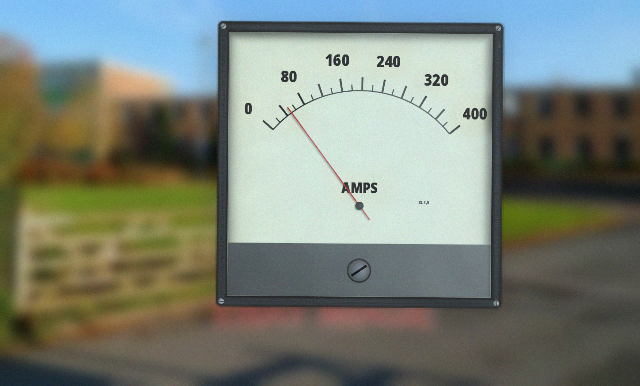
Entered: 50
